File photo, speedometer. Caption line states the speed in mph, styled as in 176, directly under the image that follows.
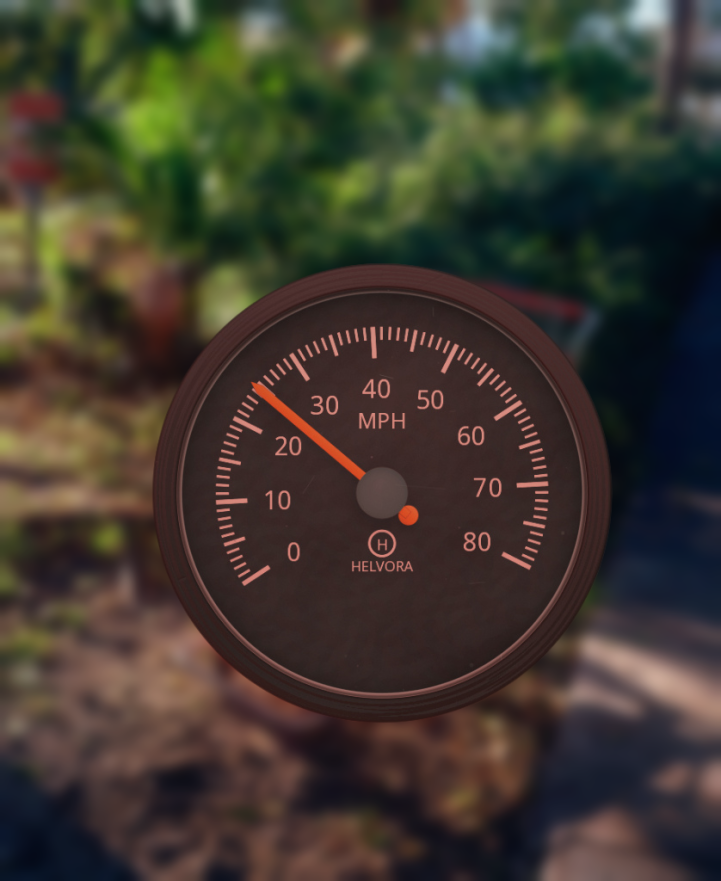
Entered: 24.5
